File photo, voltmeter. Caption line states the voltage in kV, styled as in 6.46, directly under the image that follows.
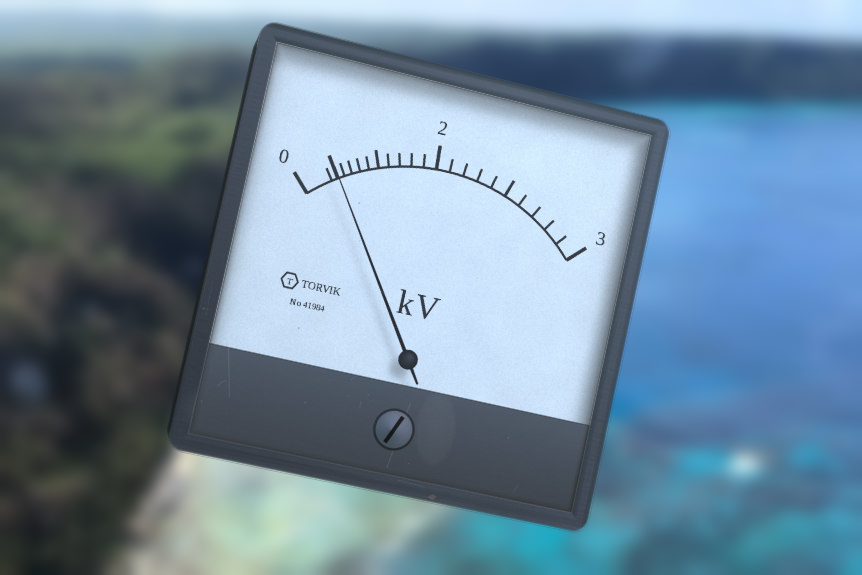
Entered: 1
